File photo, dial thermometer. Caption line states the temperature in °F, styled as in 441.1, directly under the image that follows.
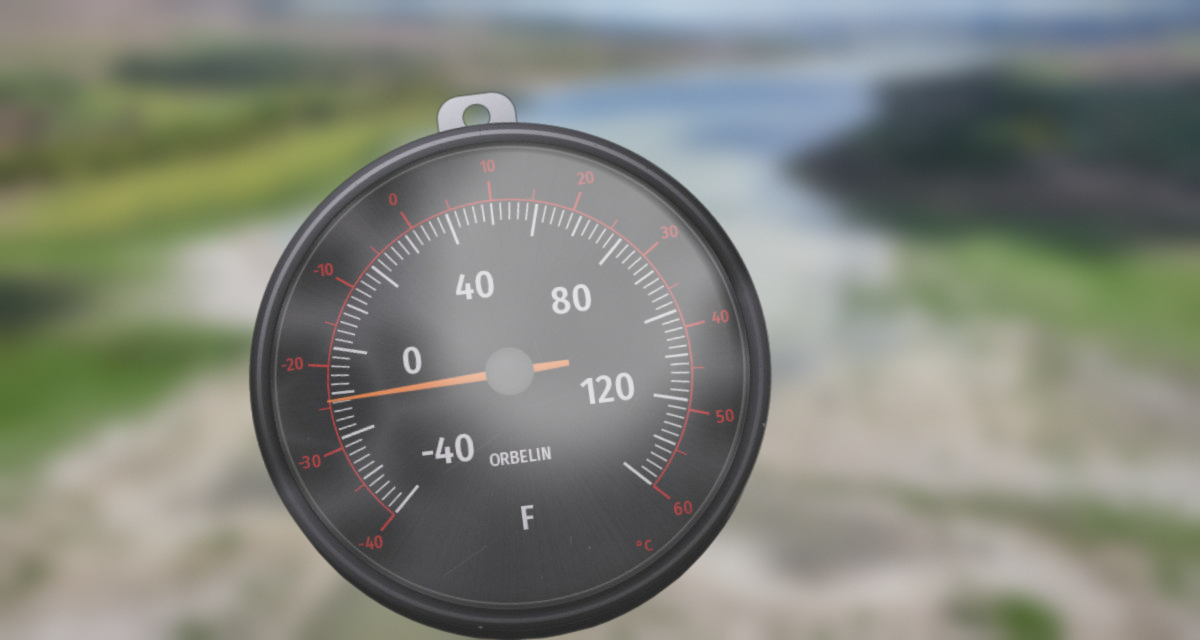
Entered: -12
